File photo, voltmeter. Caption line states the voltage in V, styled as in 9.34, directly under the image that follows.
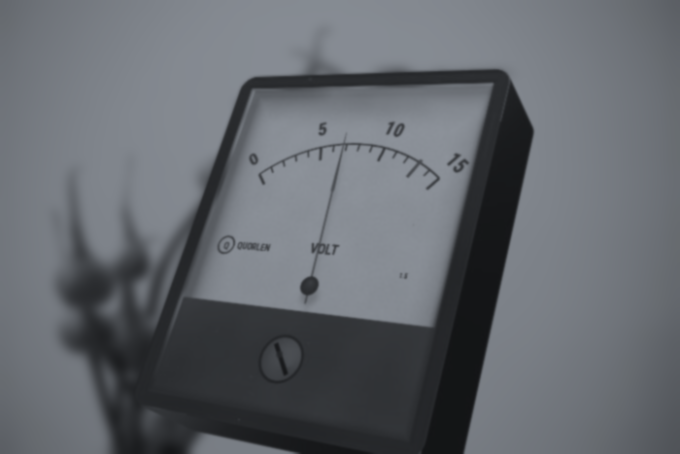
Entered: 7
